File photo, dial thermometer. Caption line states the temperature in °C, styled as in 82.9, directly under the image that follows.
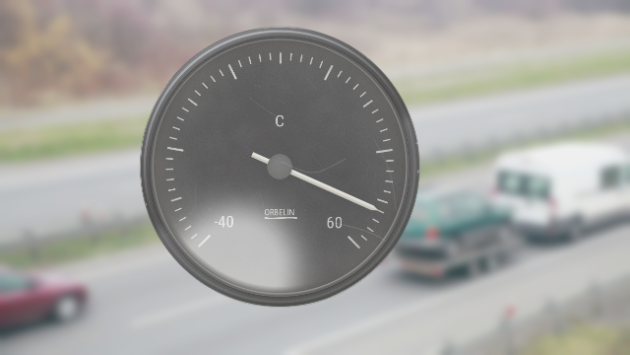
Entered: 52
